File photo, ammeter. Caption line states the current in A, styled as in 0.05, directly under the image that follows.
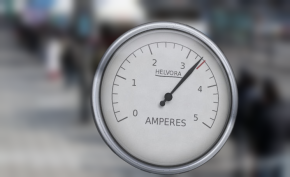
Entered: 3.3
